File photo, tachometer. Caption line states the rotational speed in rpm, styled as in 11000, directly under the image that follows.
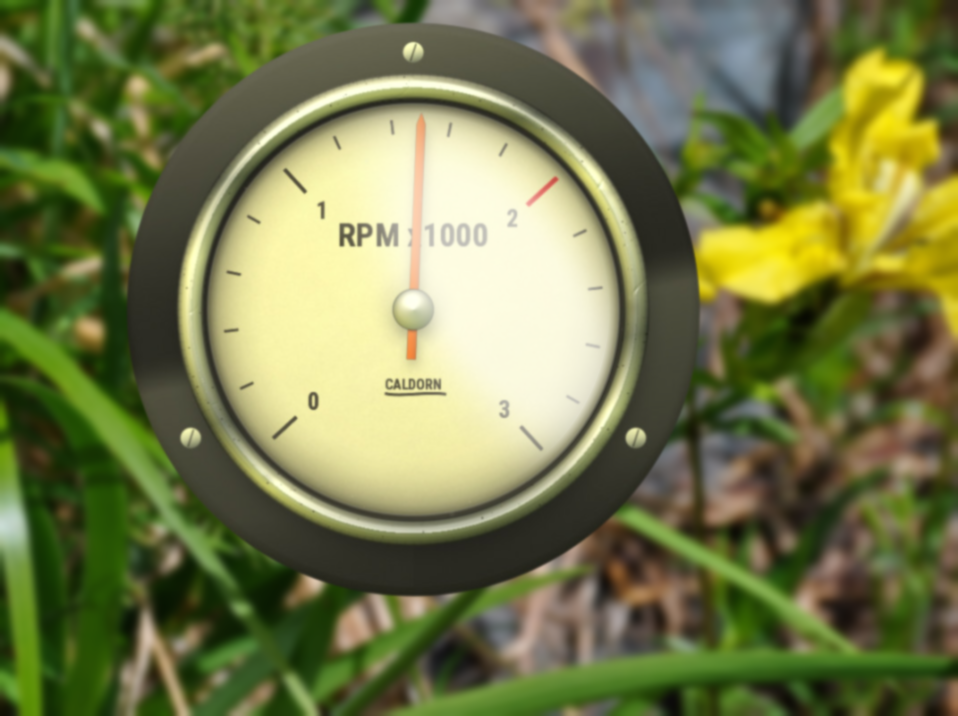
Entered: 1500
